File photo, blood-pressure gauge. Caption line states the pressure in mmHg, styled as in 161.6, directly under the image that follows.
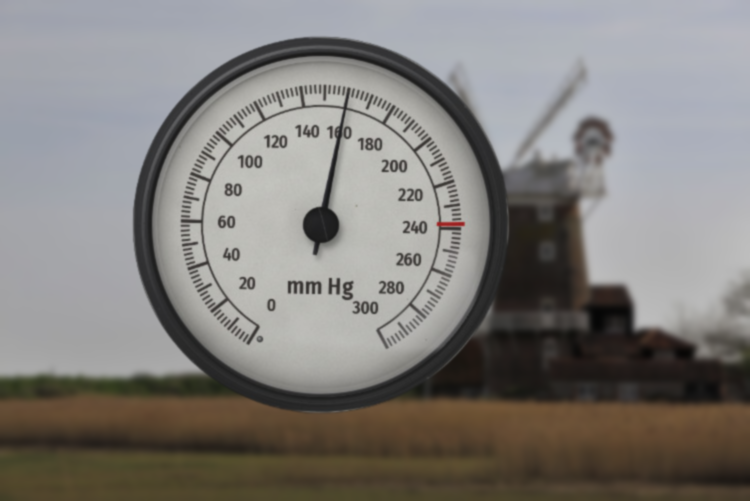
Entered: 160
